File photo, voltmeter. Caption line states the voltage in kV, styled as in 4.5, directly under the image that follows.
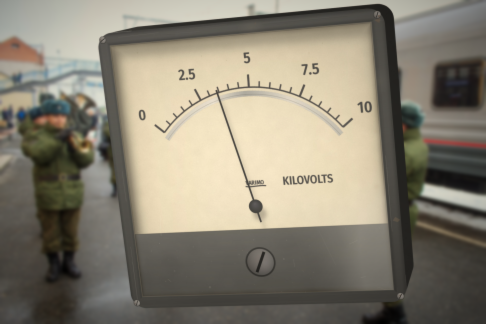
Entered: 3.5
